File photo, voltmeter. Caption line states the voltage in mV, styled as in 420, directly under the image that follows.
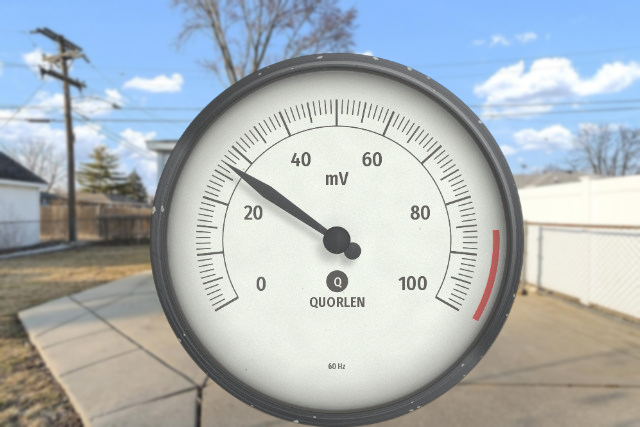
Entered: 27
